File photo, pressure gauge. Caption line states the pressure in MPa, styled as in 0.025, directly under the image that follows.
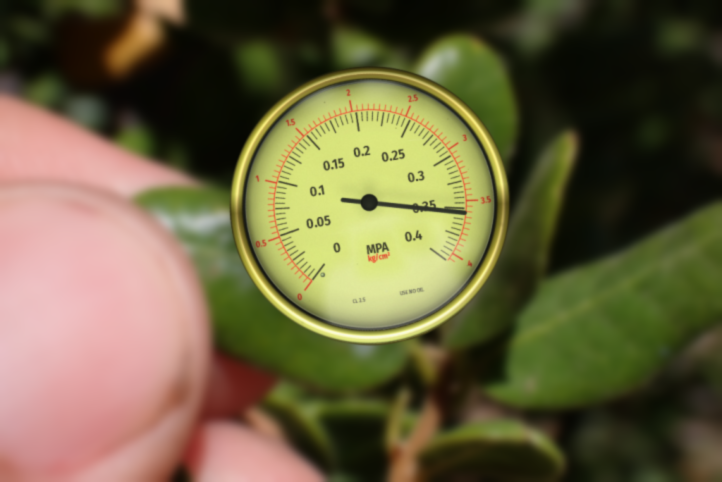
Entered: 0.355
